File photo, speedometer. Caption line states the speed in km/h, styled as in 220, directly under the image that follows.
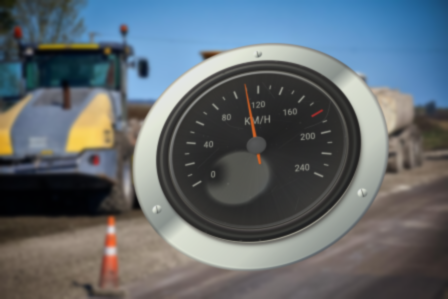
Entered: 110
